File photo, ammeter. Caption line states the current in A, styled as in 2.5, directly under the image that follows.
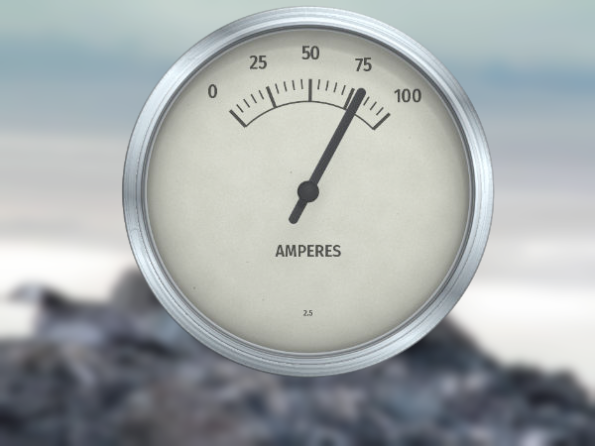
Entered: 80
